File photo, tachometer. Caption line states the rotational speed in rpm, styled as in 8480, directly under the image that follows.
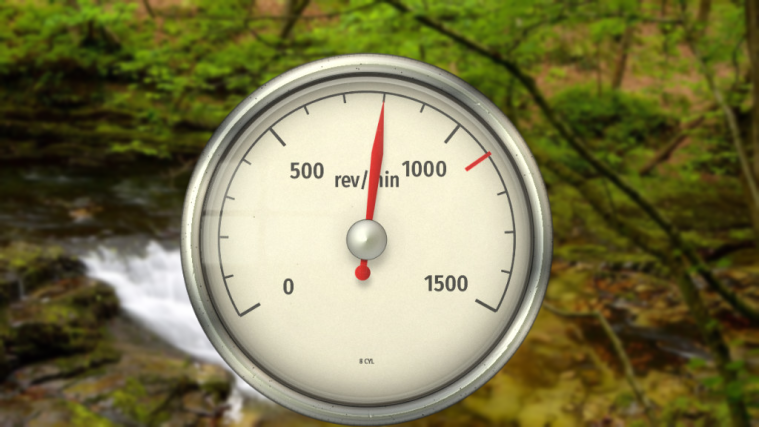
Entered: 800
